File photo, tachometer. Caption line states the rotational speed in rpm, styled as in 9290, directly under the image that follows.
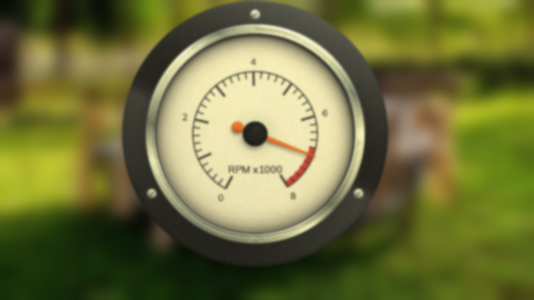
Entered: 7000
